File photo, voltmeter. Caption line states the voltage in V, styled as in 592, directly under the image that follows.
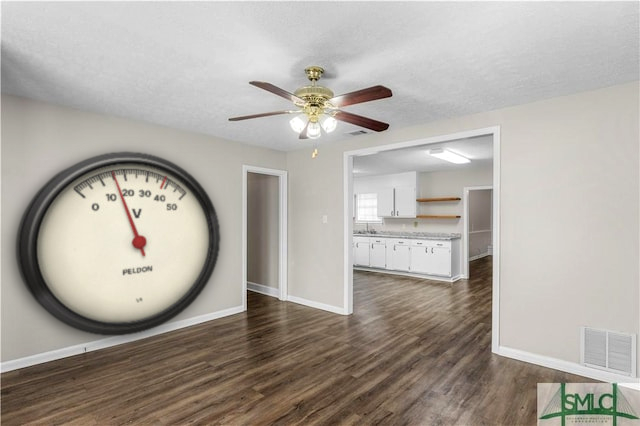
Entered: 15
